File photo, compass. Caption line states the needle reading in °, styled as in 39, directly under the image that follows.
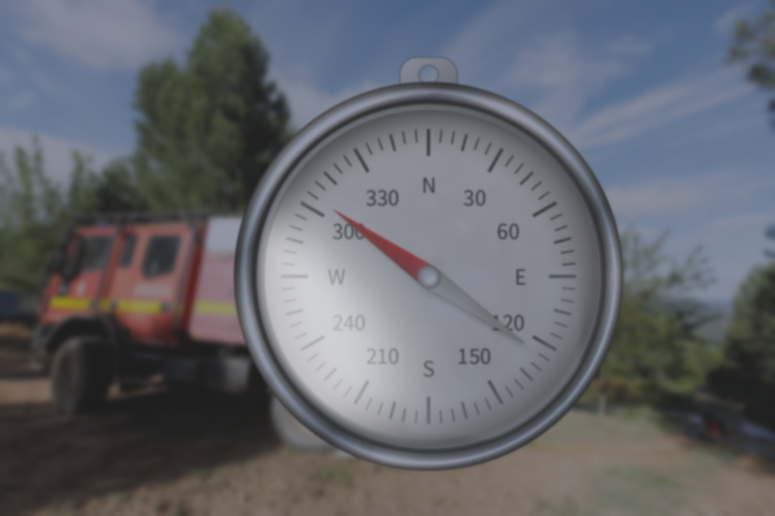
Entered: 305
